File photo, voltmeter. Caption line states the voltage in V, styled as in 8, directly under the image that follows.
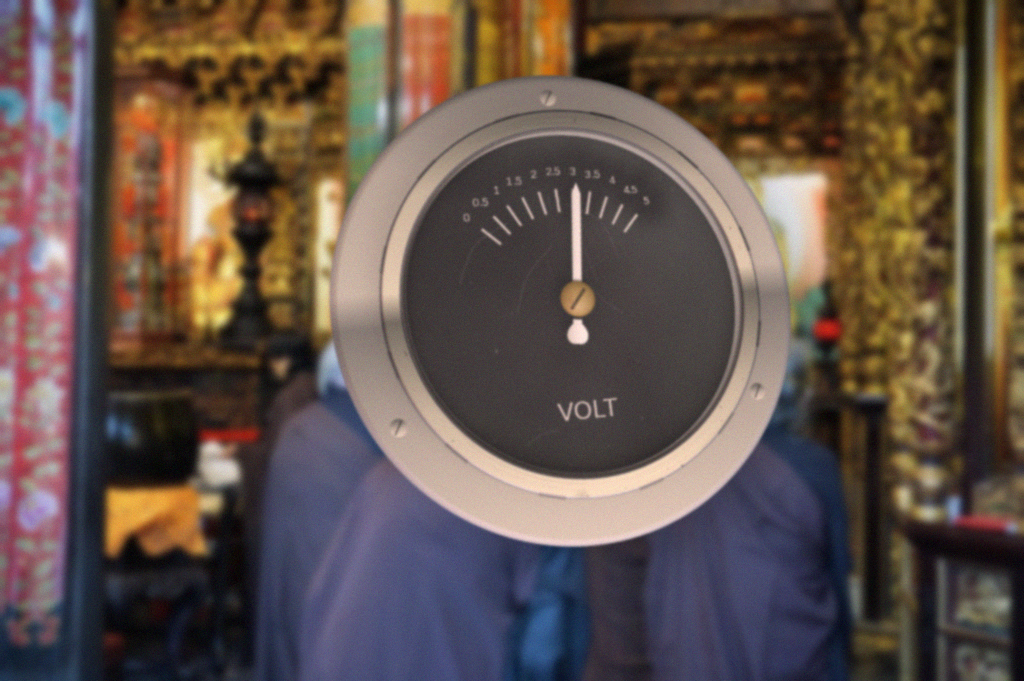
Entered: 3
